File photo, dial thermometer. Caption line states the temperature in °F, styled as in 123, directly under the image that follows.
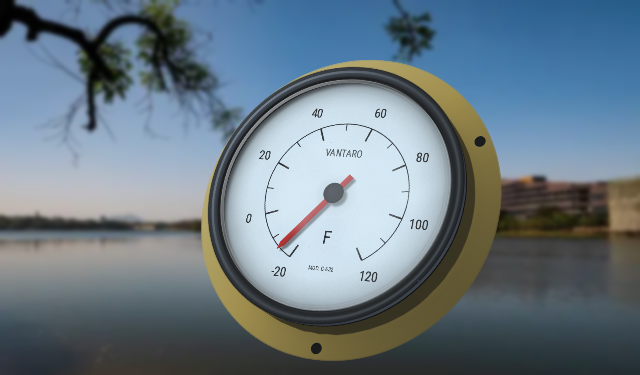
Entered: -15
